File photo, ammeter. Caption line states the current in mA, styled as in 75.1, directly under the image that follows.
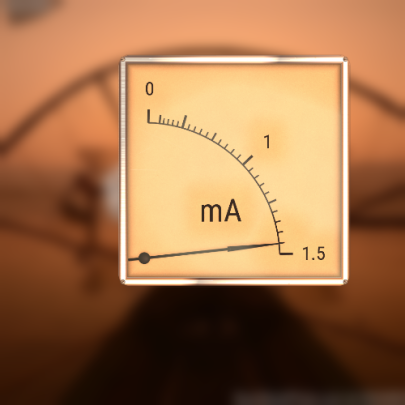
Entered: 1.45
